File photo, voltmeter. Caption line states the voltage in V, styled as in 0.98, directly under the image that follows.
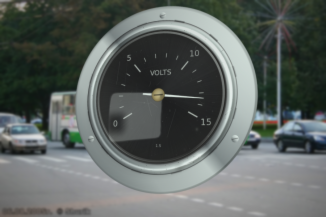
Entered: 13.5
